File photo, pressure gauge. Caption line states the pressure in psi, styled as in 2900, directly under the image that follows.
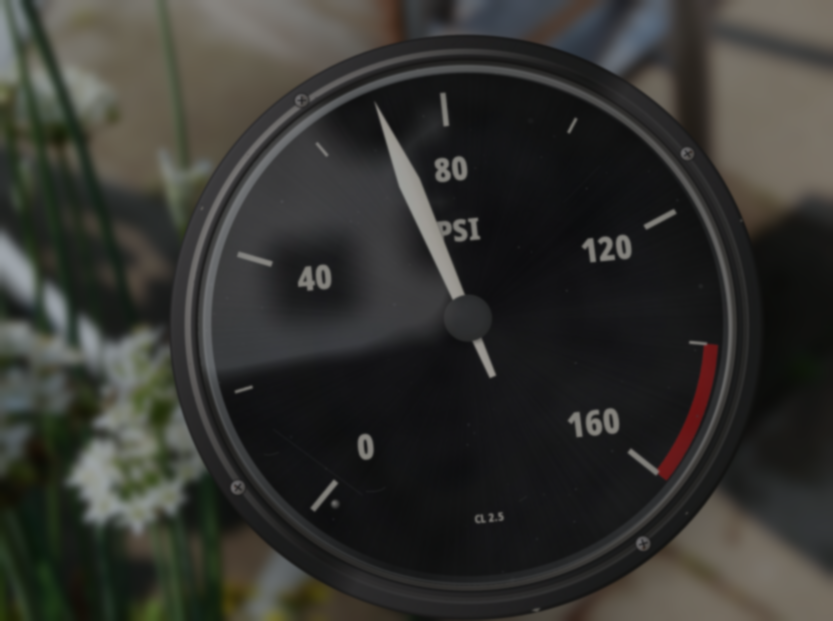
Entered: 70
